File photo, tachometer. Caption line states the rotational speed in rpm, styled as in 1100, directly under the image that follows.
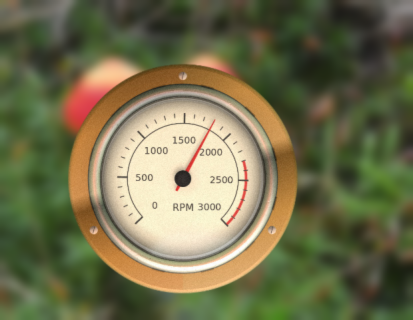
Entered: 1800
